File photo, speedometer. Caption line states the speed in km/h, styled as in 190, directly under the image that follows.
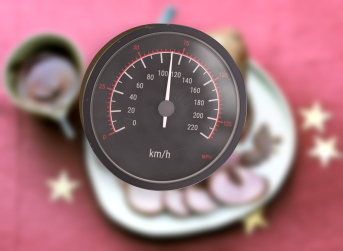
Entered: 110
